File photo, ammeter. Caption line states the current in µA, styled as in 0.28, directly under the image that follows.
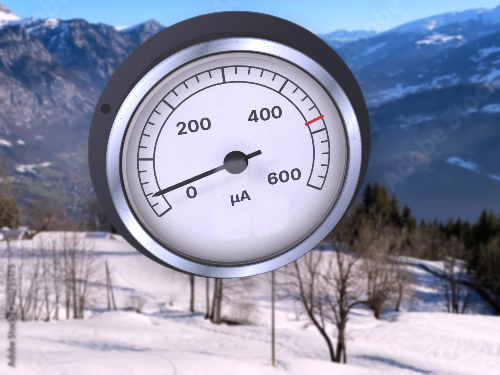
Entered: 40
